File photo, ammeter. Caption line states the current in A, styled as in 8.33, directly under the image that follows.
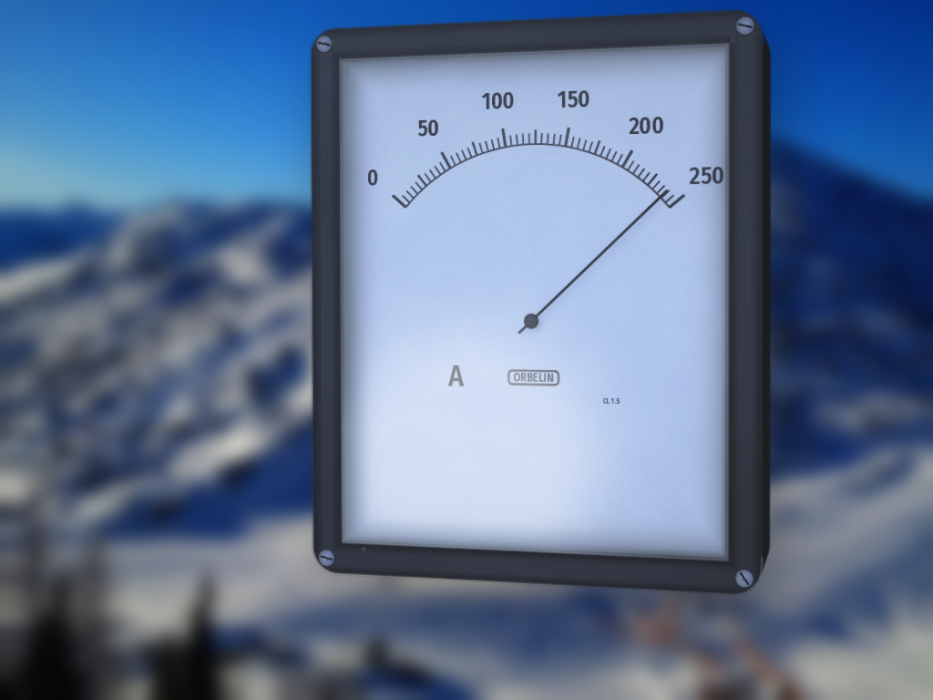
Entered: 240
